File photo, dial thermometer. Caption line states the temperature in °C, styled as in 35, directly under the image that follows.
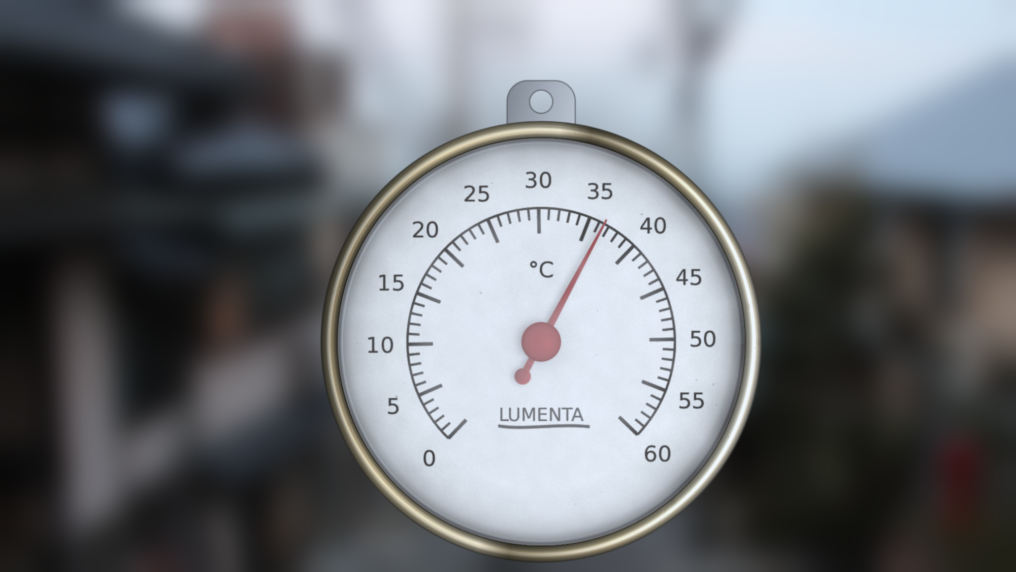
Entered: 36.5
